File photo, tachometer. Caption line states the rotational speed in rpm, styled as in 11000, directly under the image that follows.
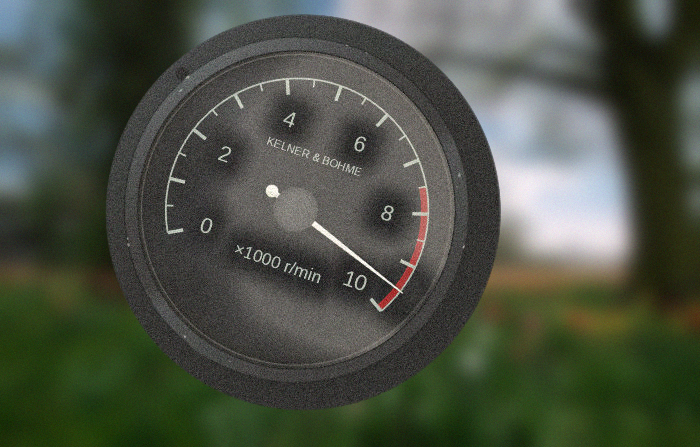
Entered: 9500
